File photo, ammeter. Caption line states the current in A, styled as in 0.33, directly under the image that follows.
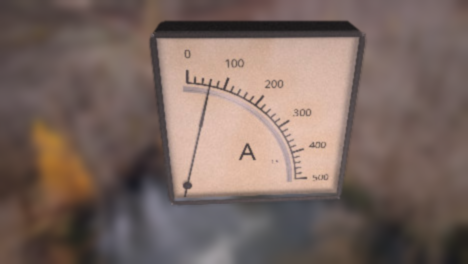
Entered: 60
